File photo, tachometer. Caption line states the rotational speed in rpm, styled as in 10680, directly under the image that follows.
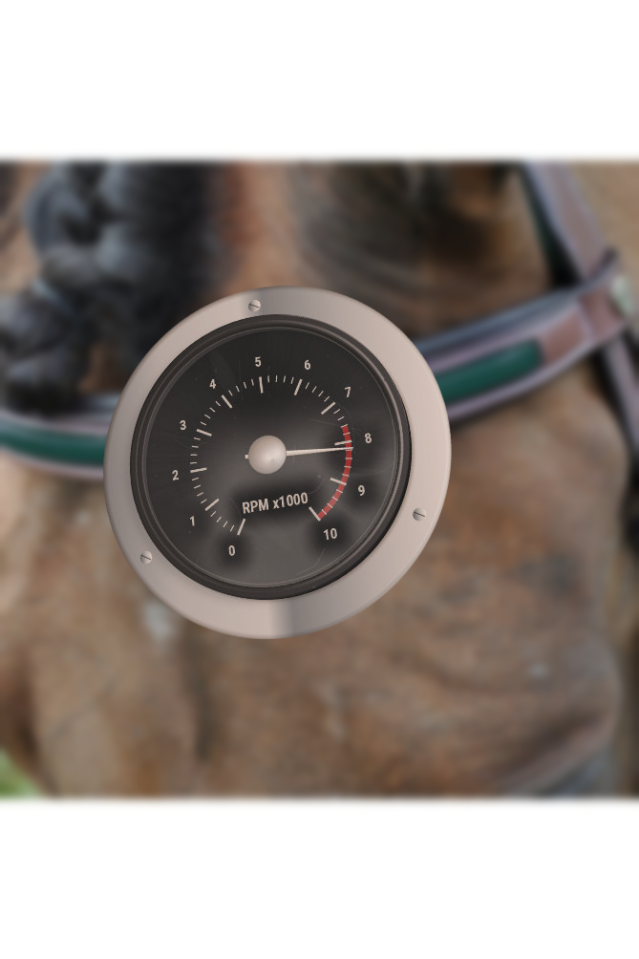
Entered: 8200
